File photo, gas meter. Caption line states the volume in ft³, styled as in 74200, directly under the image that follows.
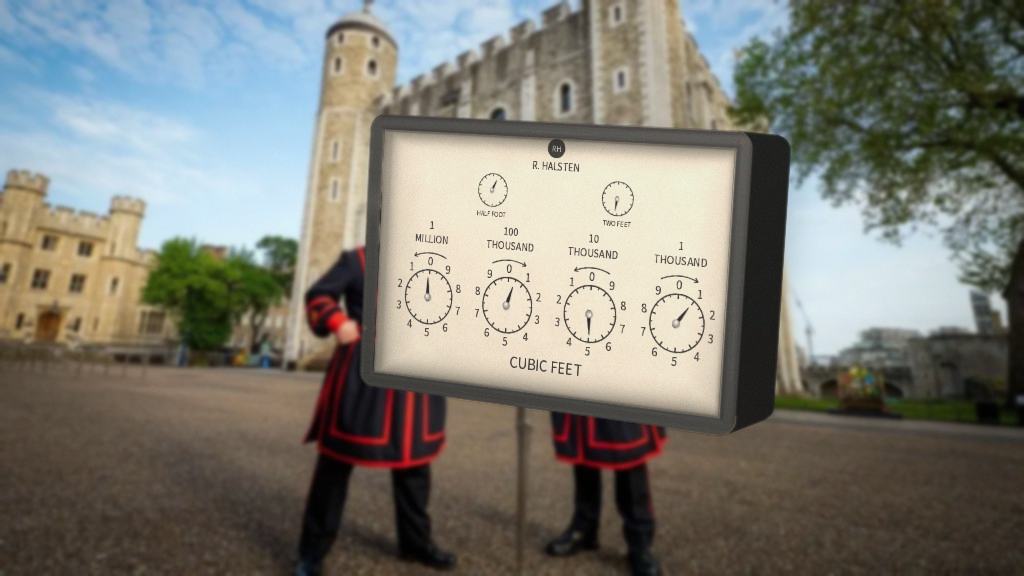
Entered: 5100
